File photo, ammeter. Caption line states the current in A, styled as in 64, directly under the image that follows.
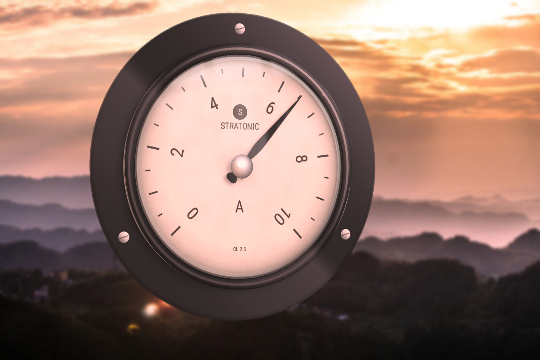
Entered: 6.5
